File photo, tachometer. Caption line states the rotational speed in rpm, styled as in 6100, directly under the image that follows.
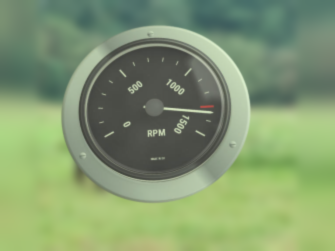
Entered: 1350
